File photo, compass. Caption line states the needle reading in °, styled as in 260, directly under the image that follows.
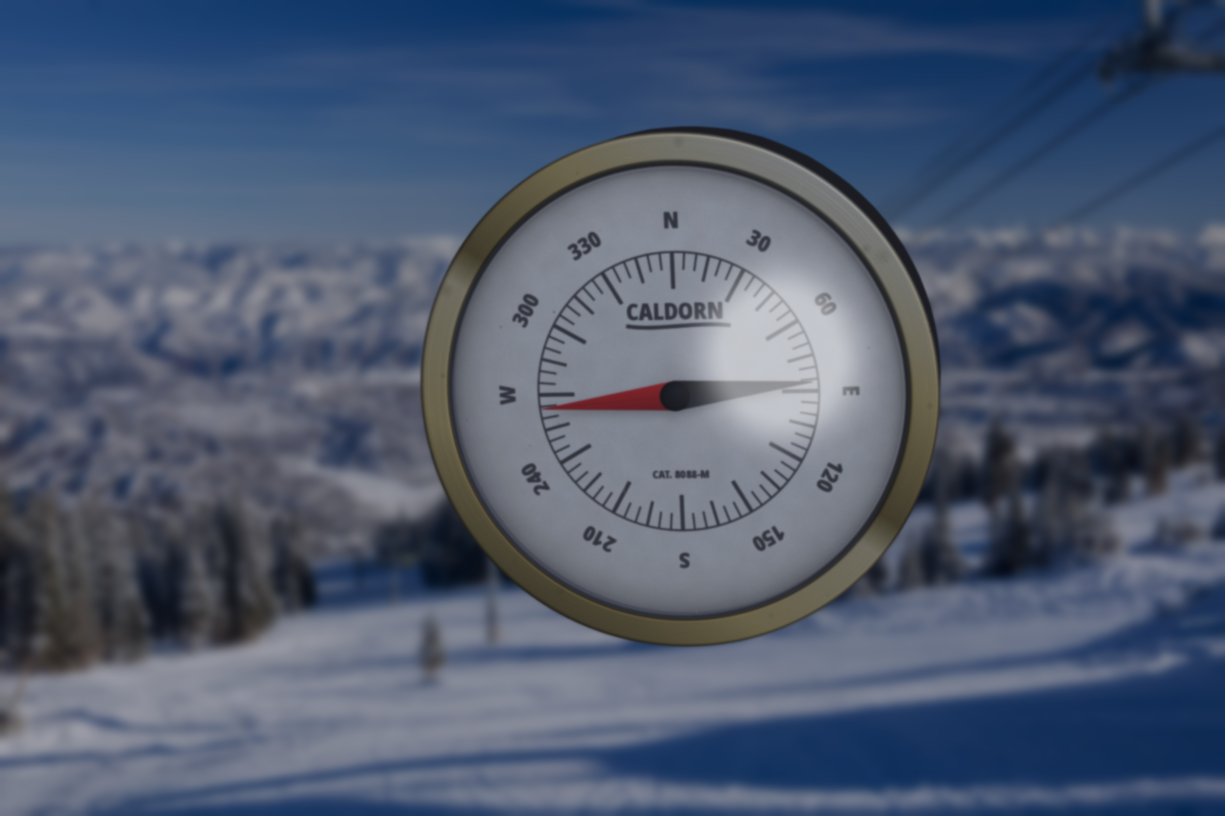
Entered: 265
